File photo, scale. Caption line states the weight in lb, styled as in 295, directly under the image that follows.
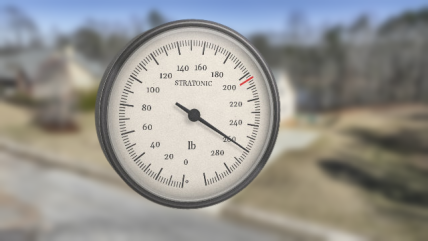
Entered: 260
